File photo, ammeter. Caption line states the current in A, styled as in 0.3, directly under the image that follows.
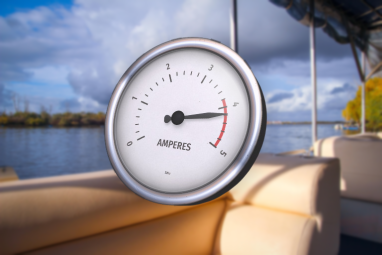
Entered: 4.2
